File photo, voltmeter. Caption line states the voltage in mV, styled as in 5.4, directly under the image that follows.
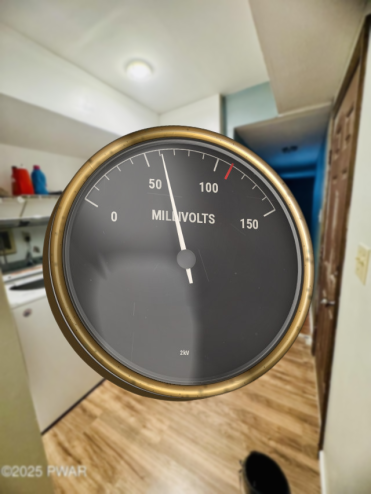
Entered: 60
